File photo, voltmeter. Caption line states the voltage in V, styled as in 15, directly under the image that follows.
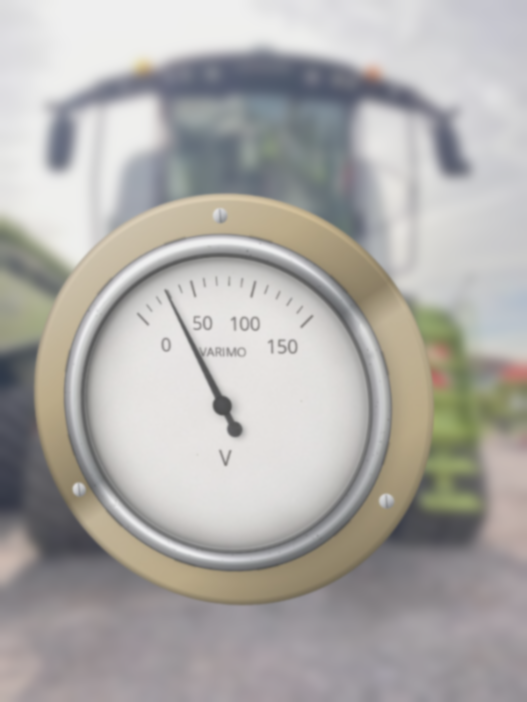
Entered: 30
